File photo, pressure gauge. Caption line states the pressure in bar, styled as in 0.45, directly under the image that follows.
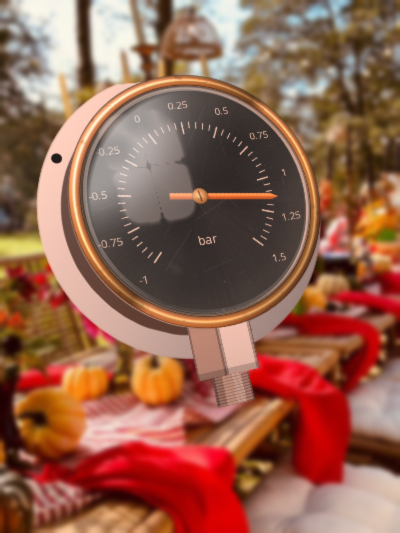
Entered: 1.15
